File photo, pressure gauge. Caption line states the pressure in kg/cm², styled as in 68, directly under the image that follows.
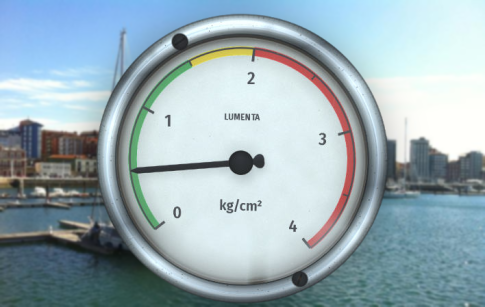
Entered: 0.5
